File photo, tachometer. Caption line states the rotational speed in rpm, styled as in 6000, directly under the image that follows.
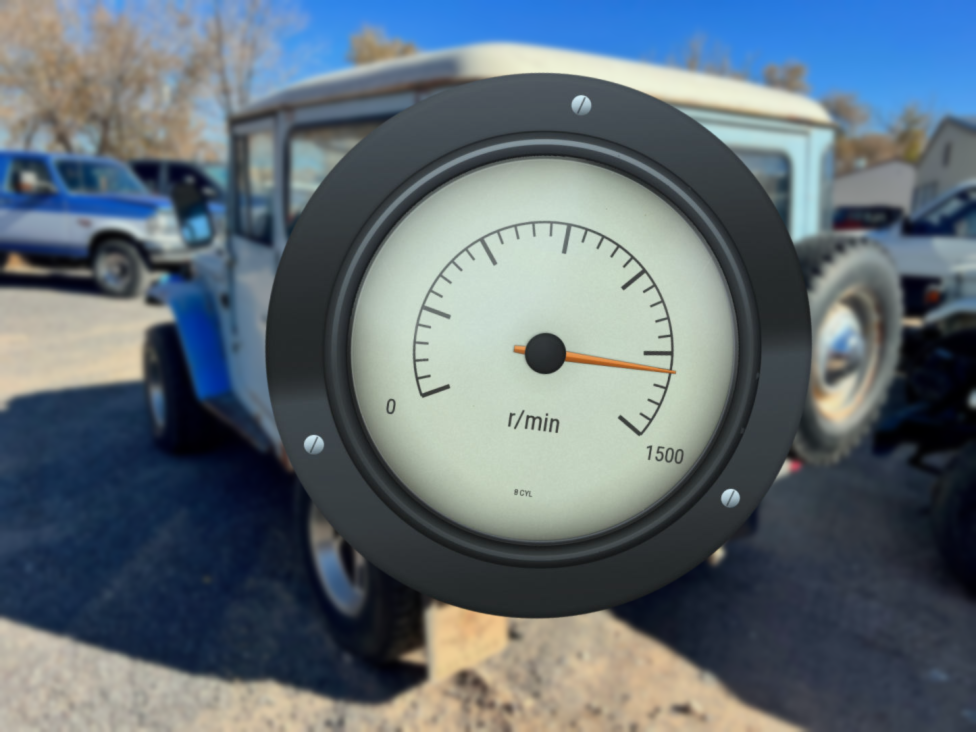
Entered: 1300
